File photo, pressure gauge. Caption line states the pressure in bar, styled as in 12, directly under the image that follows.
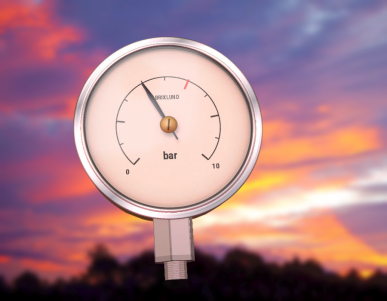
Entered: 4
